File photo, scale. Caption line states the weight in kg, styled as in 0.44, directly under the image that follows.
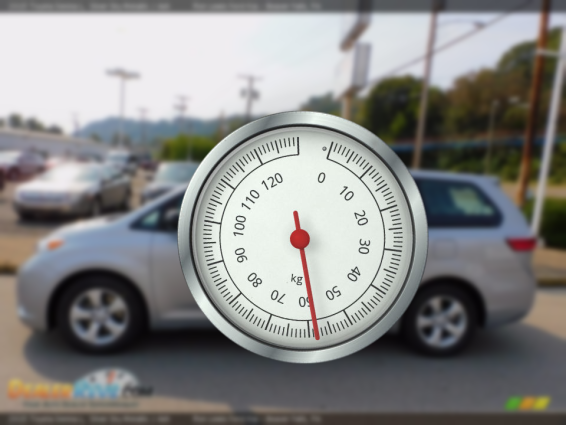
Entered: 58
